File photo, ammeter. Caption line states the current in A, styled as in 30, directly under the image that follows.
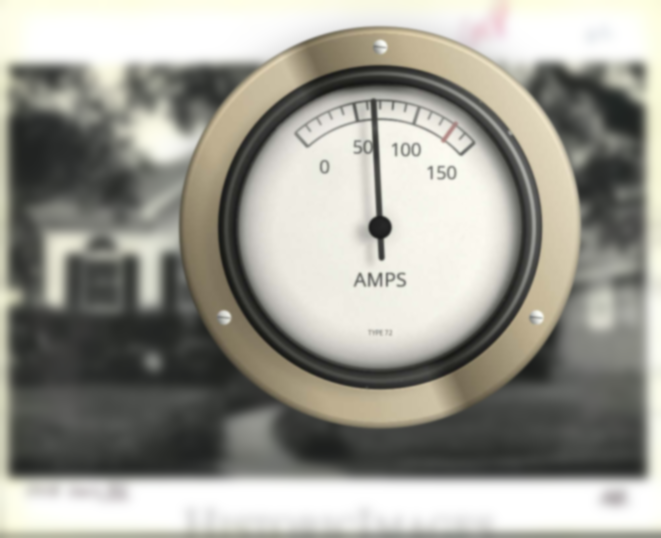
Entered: 65
